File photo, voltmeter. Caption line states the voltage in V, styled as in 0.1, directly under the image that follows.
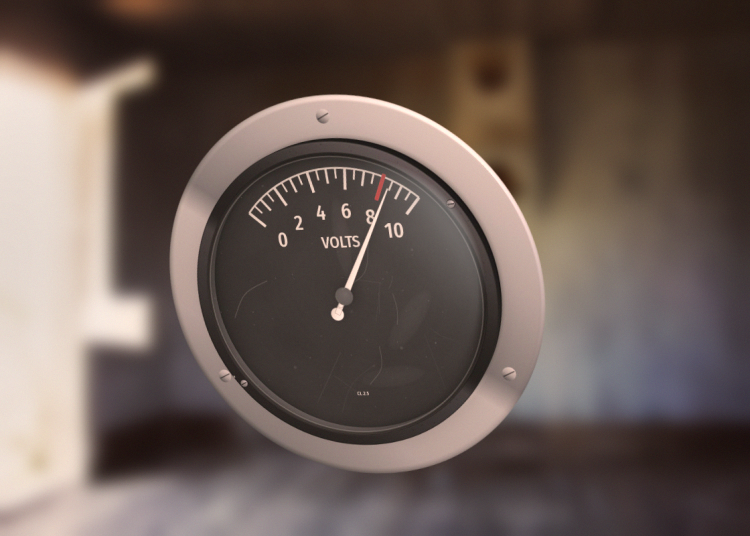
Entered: 8.5
